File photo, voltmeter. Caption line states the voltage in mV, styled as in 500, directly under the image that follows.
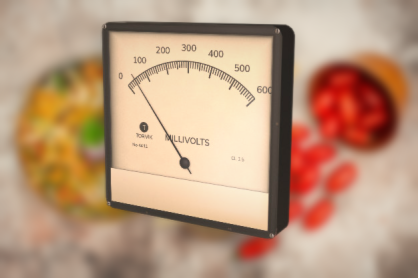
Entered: 50
